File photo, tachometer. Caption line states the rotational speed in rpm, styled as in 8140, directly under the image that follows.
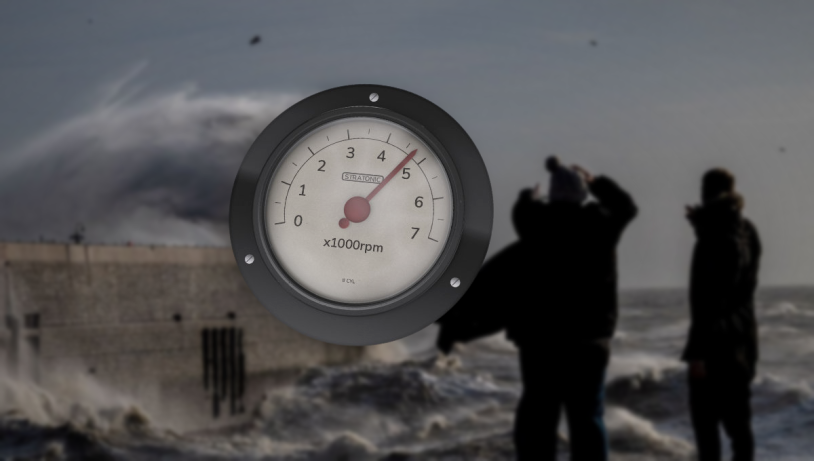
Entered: 4750
